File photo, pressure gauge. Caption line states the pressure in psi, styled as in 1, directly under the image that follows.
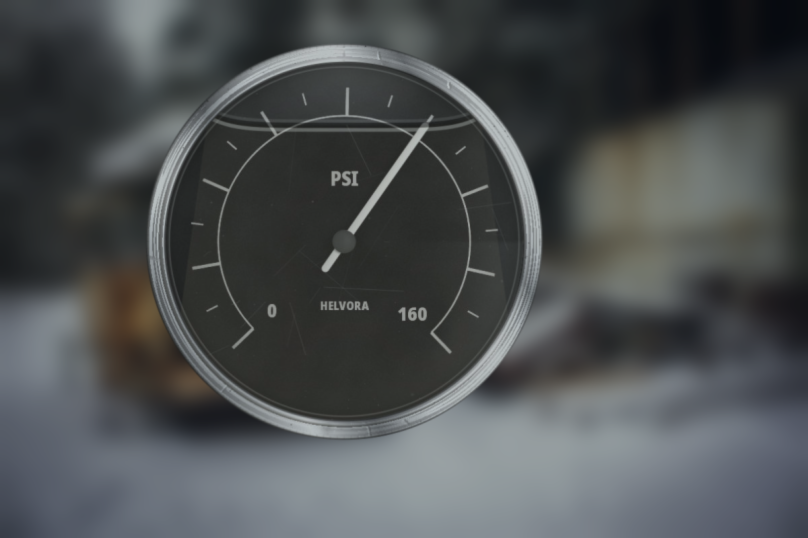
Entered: 100
